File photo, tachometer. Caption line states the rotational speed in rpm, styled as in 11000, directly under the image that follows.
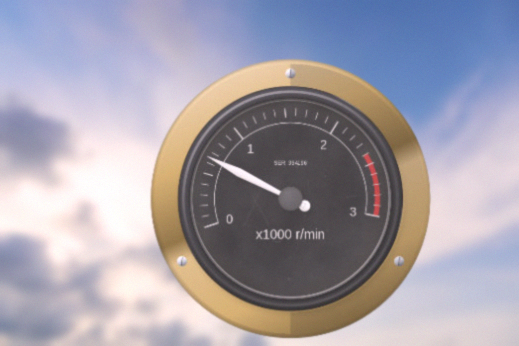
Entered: 650
